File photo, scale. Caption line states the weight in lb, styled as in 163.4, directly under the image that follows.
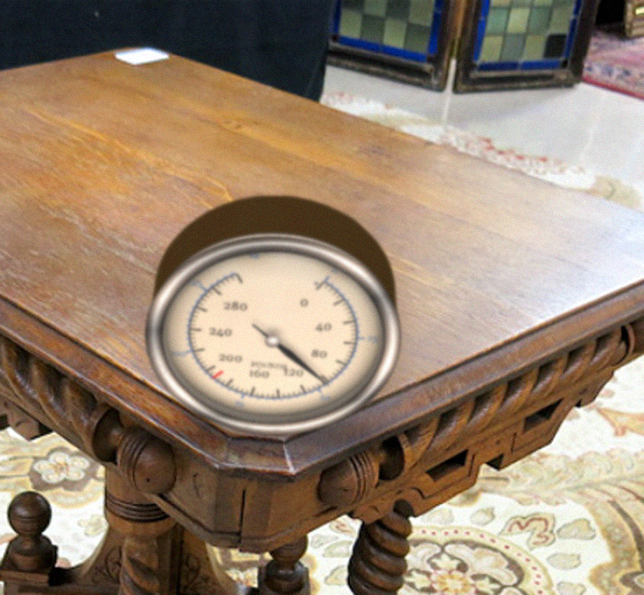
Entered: 100
